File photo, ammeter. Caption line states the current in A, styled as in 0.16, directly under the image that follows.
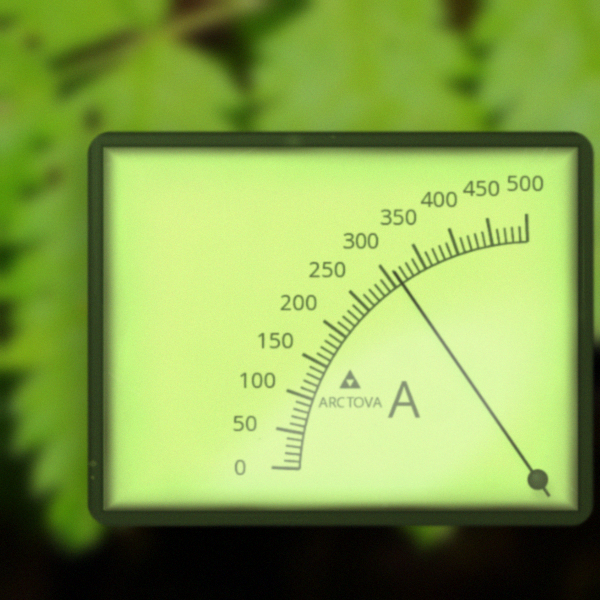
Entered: 310
